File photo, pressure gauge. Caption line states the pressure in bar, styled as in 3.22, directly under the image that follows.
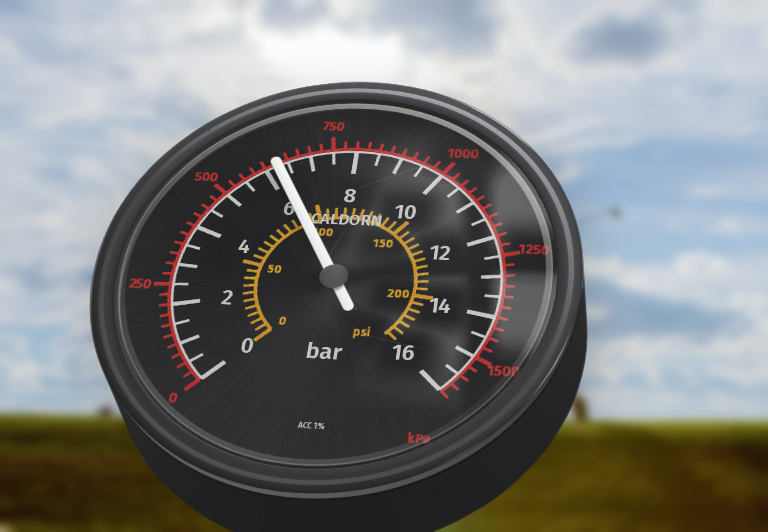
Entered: 6.25
